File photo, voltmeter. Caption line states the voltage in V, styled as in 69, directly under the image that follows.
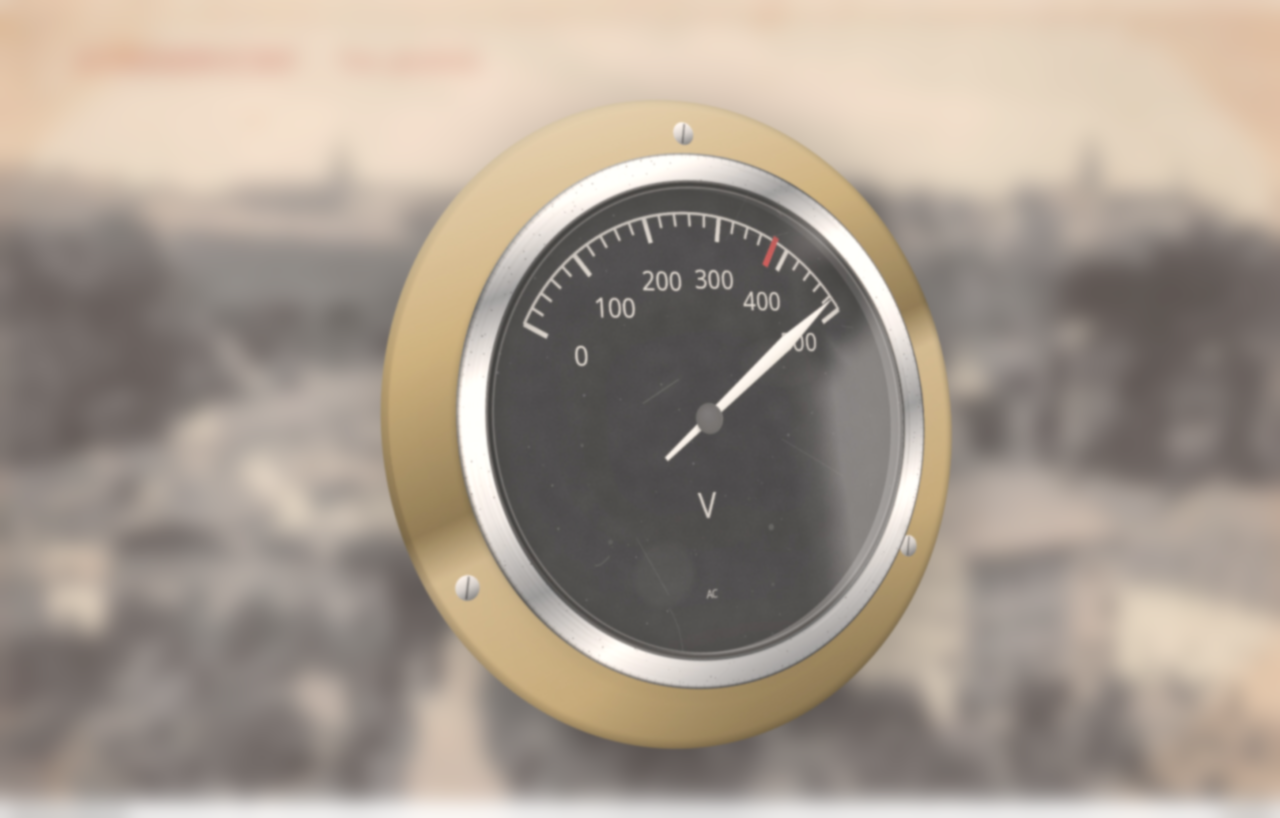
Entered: 480
